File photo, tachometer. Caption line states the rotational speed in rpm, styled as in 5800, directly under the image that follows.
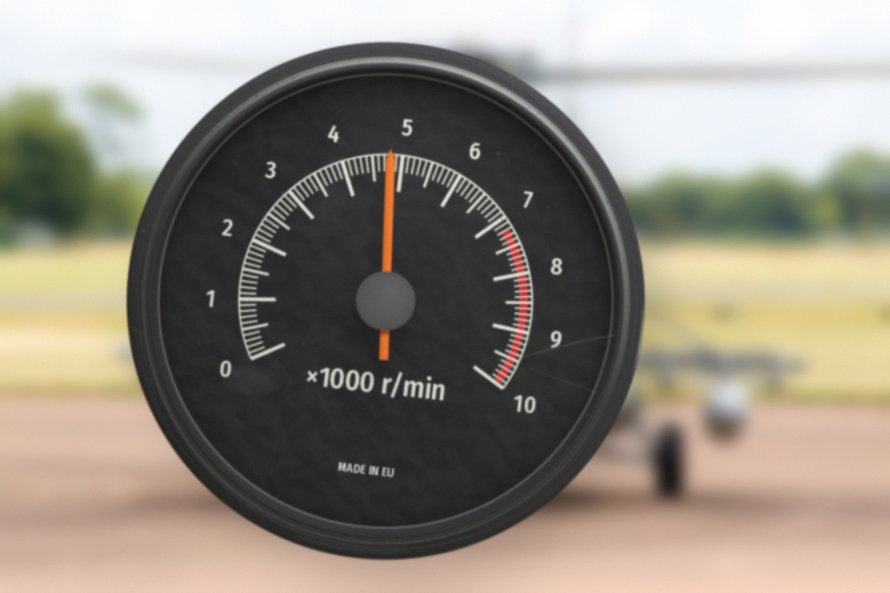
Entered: 4800
